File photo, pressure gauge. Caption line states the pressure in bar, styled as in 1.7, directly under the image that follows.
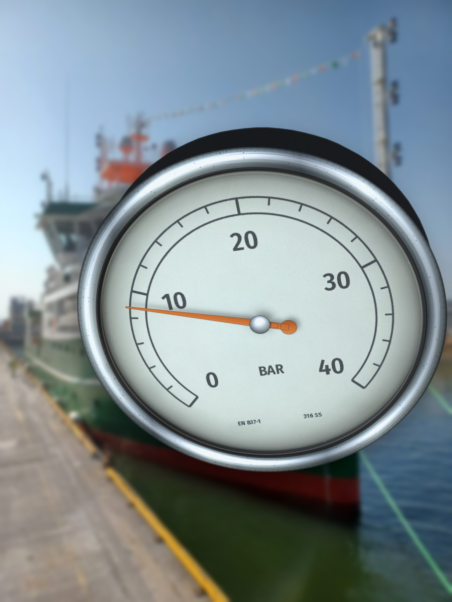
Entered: 9
